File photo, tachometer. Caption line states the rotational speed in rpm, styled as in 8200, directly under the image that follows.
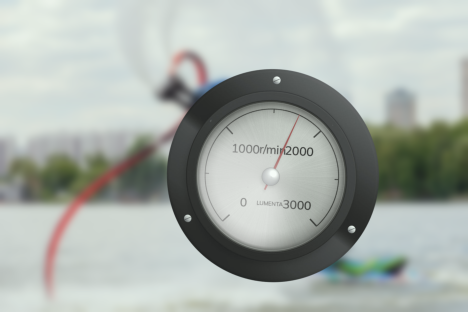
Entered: 1750
